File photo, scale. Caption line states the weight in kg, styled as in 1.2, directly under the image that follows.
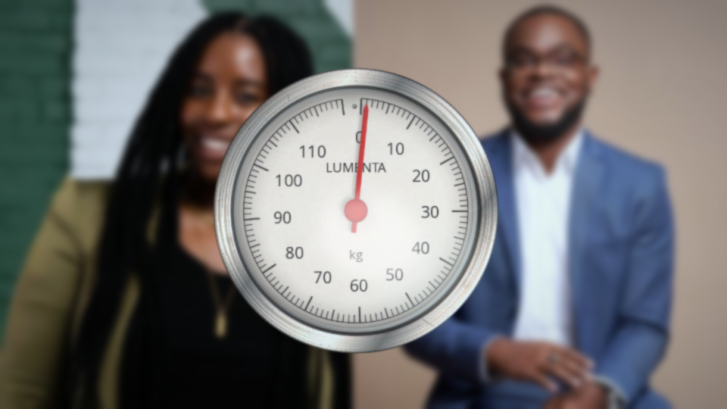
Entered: 1
